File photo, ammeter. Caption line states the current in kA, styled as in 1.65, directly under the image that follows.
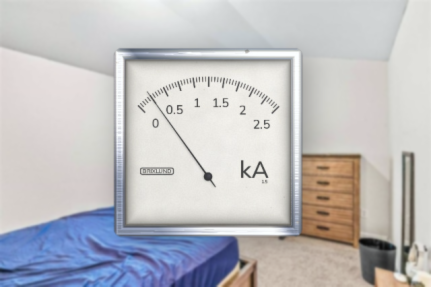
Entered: 0.25
